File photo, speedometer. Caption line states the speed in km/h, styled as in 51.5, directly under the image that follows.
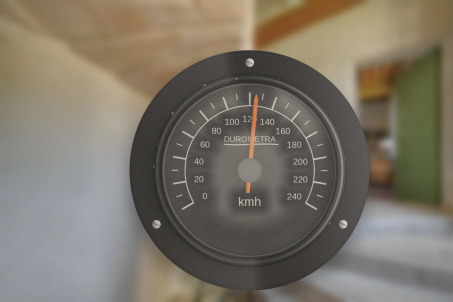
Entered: 125
